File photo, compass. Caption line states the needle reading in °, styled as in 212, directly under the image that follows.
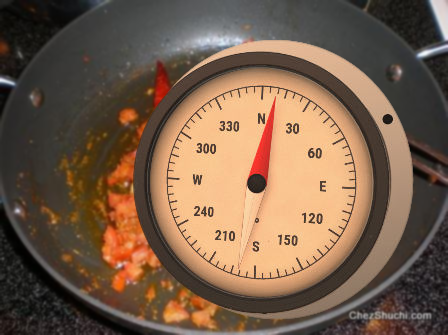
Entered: 10
